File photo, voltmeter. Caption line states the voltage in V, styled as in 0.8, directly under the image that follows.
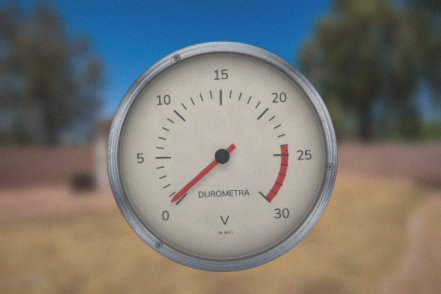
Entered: 0.5
